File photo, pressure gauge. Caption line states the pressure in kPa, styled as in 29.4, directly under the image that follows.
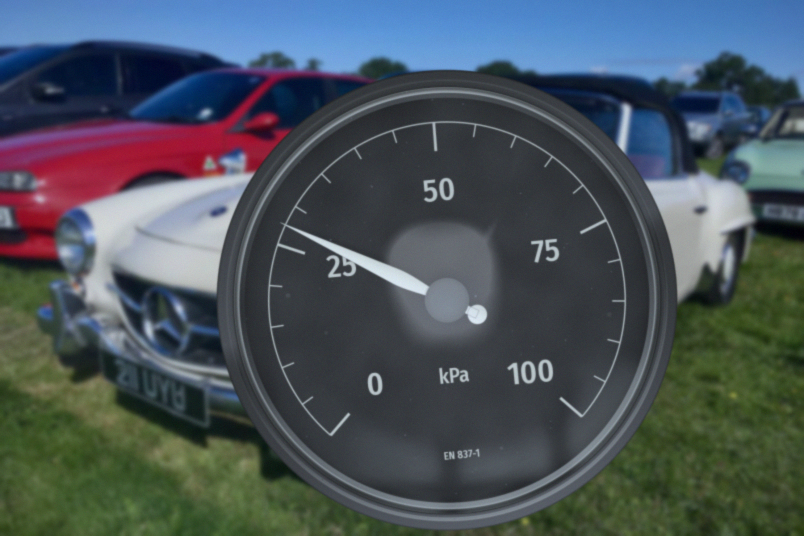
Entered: 27.5
